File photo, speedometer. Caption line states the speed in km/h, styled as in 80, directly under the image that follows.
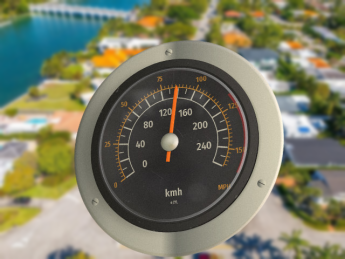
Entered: 140
